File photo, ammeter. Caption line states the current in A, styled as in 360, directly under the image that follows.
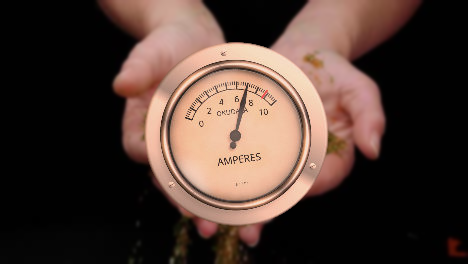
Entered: 7
